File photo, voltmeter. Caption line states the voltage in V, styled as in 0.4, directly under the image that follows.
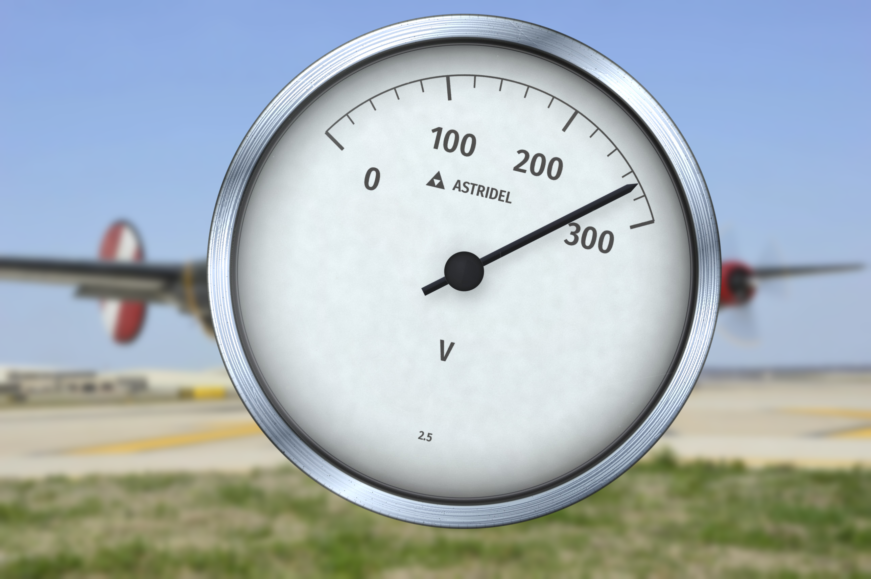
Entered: 270
